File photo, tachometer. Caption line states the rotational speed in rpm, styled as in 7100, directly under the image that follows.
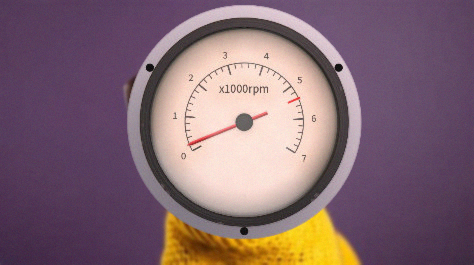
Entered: 200
